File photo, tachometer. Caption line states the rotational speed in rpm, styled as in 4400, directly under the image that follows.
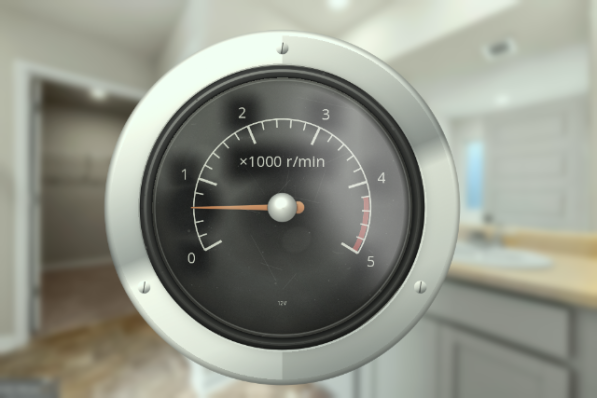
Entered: 600
